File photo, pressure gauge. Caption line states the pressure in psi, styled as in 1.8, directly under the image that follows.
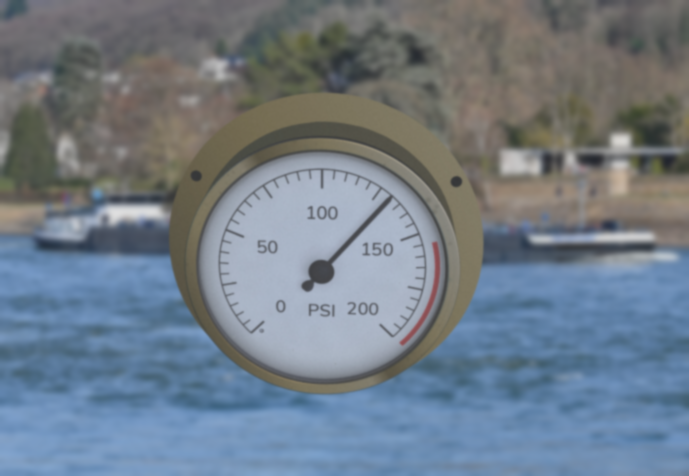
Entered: 130
